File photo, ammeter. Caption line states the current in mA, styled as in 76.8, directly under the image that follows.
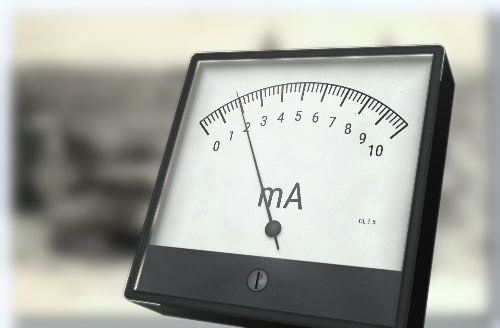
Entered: 2
